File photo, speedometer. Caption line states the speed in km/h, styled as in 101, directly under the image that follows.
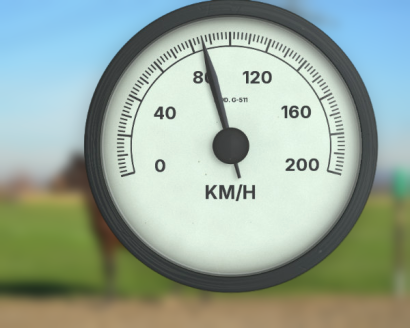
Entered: 86
